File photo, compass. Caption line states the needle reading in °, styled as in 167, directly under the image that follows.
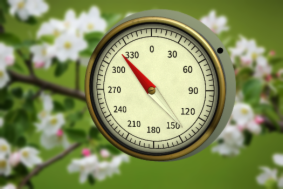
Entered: 320
